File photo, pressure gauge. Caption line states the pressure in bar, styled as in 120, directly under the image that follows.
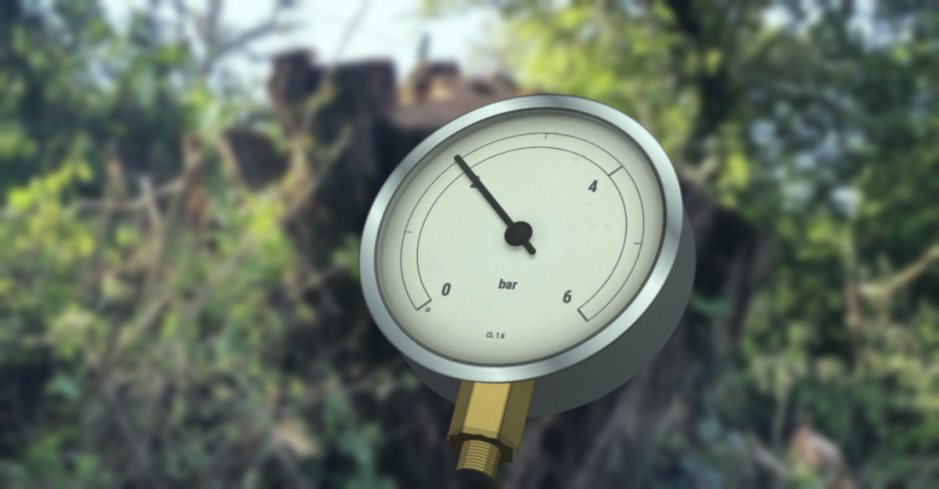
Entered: 2
